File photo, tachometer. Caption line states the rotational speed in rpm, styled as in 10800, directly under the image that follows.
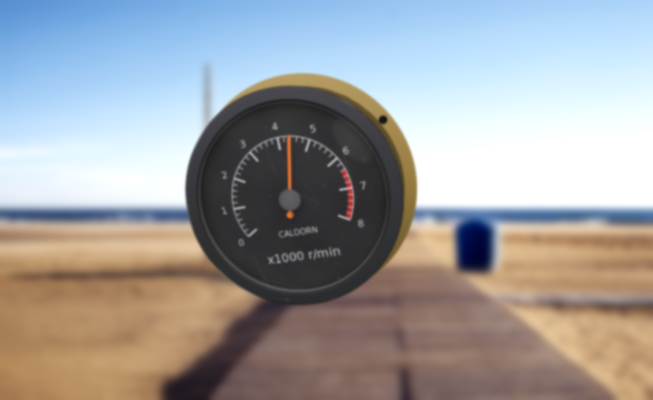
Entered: 4400
